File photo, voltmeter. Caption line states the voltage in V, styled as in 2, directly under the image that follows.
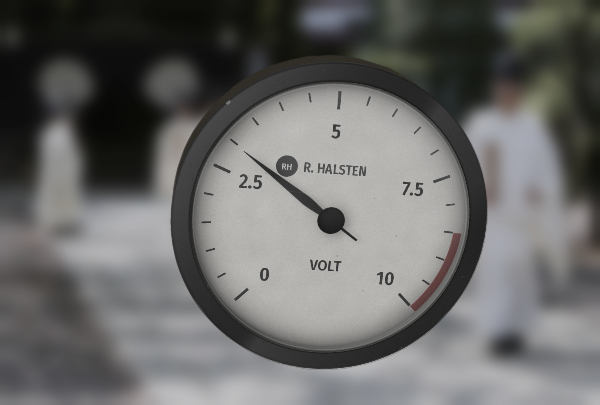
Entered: 3
